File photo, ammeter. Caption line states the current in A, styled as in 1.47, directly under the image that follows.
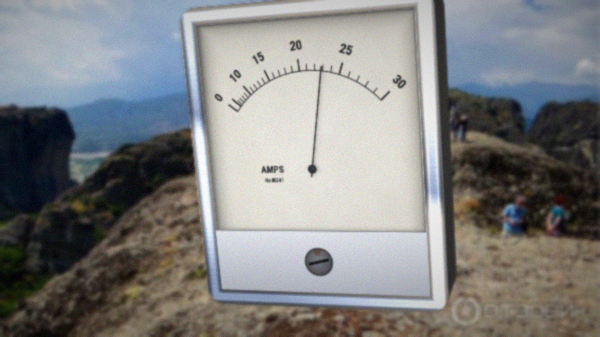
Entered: 23
